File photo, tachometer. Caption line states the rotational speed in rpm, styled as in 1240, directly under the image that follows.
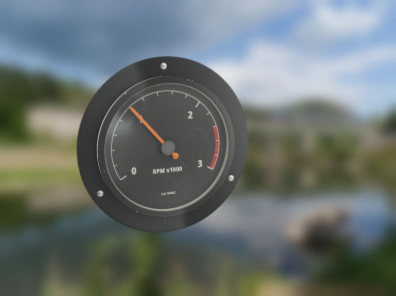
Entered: 1000
